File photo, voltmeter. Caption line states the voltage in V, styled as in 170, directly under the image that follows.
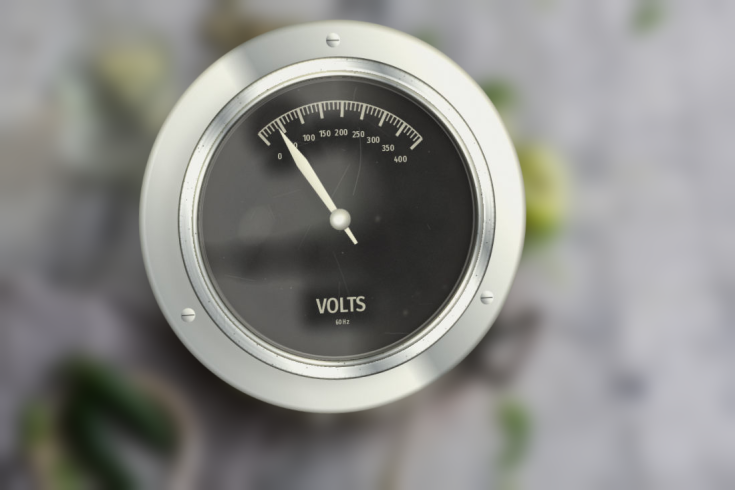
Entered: 40
